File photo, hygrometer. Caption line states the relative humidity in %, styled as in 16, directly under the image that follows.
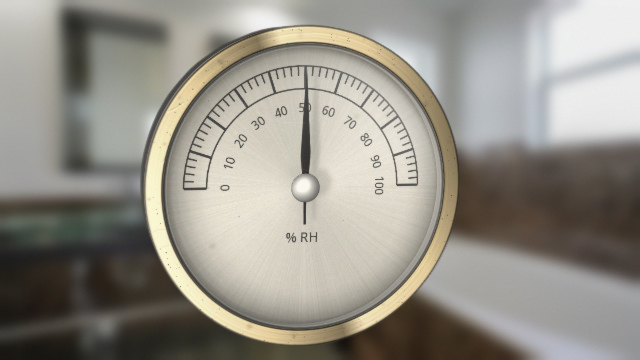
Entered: 50
